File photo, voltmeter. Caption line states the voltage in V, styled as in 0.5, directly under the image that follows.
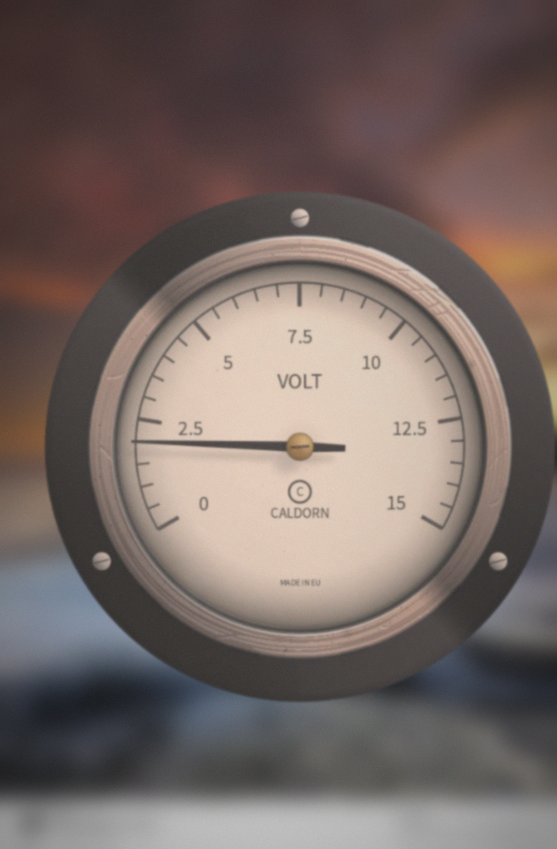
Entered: 2
